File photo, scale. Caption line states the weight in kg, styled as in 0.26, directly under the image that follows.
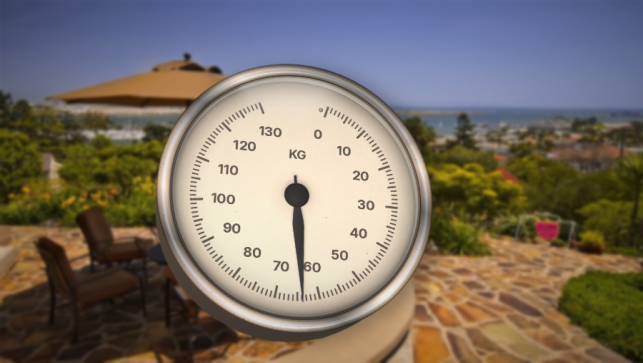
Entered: 64
